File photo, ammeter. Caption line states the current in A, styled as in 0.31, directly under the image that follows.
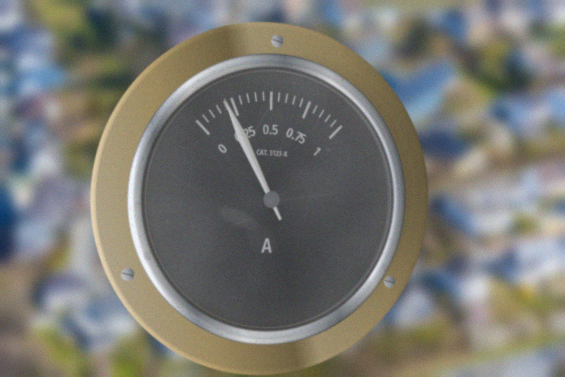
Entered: 0.2
